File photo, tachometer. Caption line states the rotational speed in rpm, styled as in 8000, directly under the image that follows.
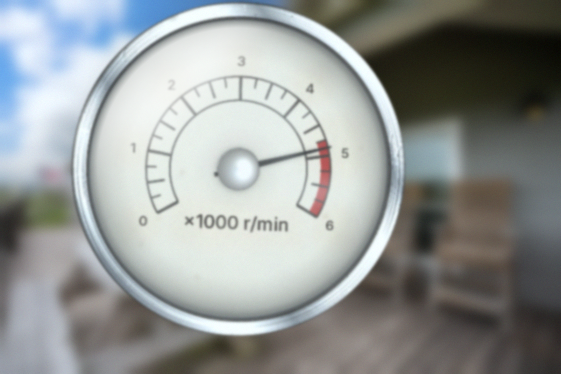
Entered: 4875
